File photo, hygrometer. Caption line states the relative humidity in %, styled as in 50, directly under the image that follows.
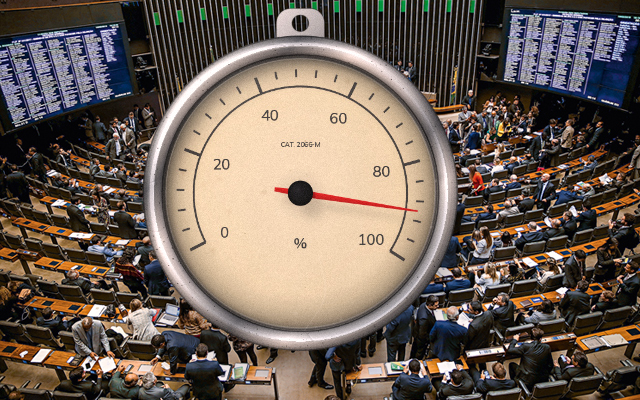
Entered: 90
